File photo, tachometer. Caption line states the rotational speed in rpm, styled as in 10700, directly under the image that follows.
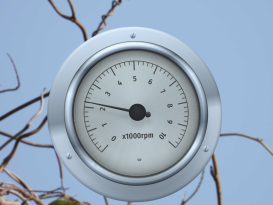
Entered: 2200
